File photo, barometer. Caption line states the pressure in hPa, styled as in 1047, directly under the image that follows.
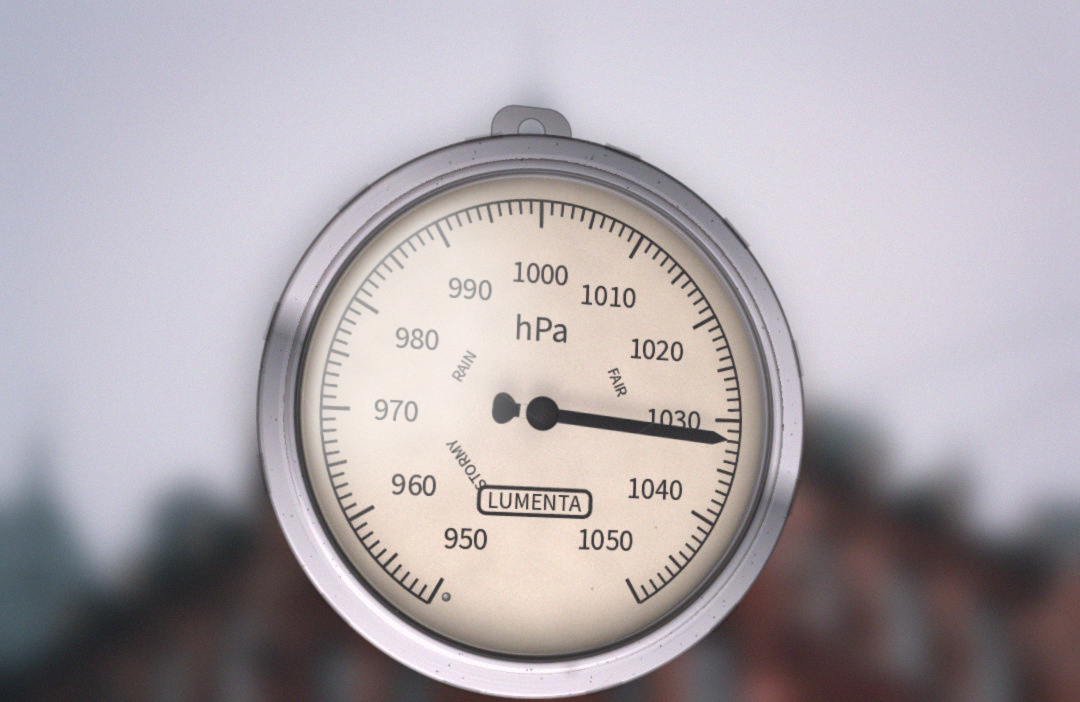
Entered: 1032
